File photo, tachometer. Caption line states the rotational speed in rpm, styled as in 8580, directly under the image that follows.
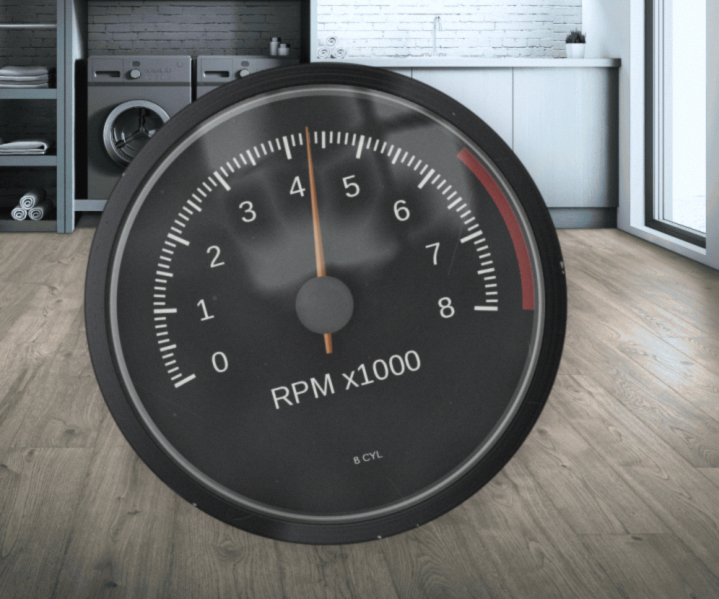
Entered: 4300
